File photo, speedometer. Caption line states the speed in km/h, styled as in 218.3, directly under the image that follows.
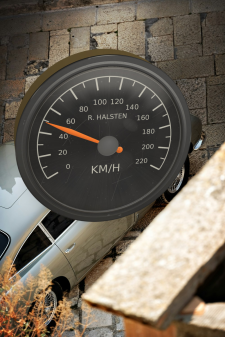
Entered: 50
